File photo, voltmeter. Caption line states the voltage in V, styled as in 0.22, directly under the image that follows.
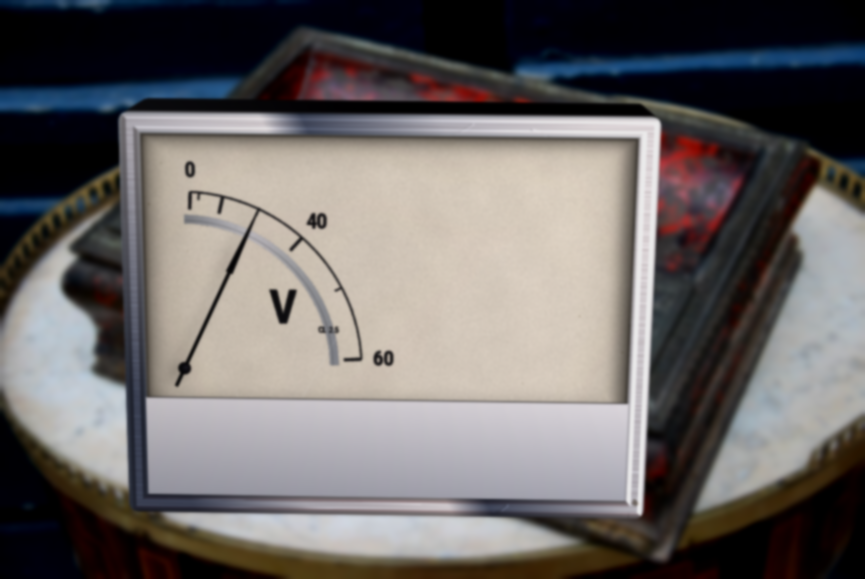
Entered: 30
